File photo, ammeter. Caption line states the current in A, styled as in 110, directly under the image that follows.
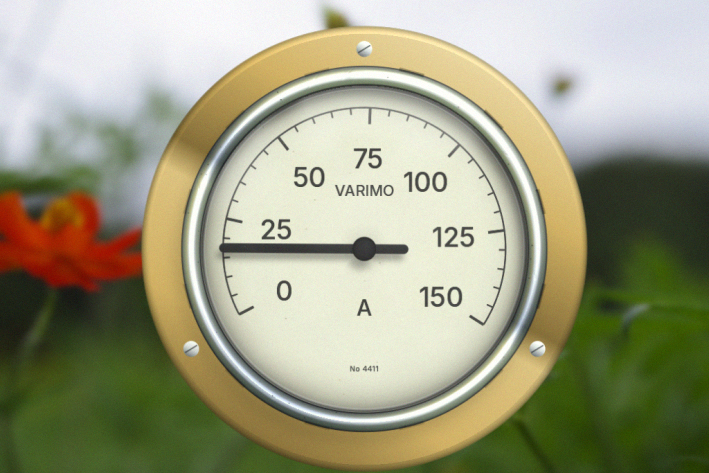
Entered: 17.5
